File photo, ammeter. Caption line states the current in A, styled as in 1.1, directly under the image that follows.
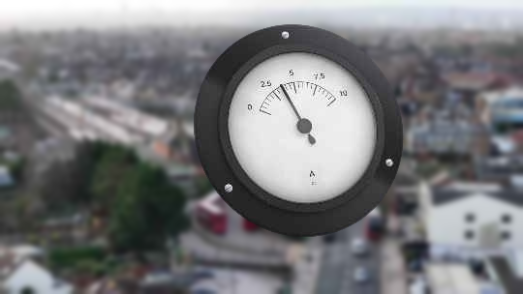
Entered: 3.5
